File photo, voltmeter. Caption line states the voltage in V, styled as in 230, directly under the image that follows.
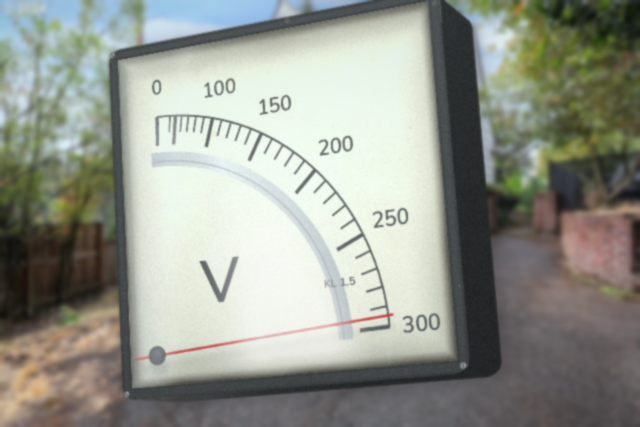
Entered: 295
